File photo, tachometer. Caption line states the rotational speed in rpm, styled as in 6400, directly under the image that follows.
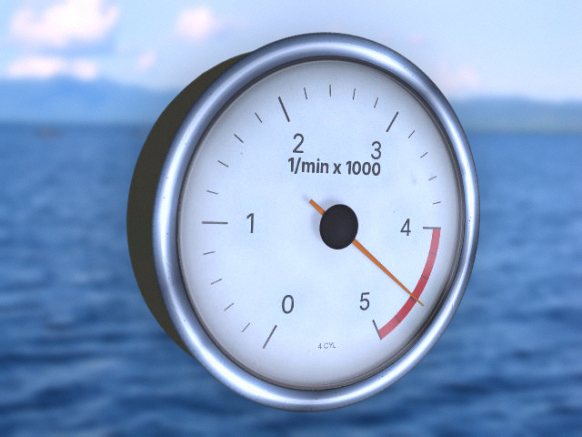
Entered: 4600
